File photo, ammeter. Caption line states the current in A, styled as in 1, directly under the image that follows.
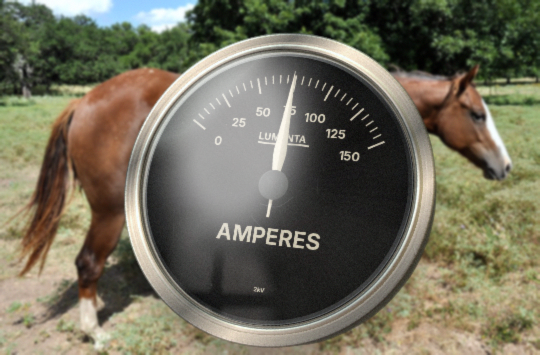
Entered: 75
